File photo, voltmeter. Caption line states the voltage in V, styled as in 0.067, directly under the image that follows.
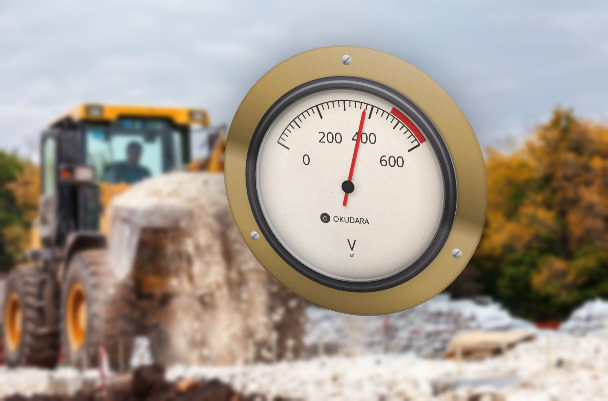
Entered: 380
